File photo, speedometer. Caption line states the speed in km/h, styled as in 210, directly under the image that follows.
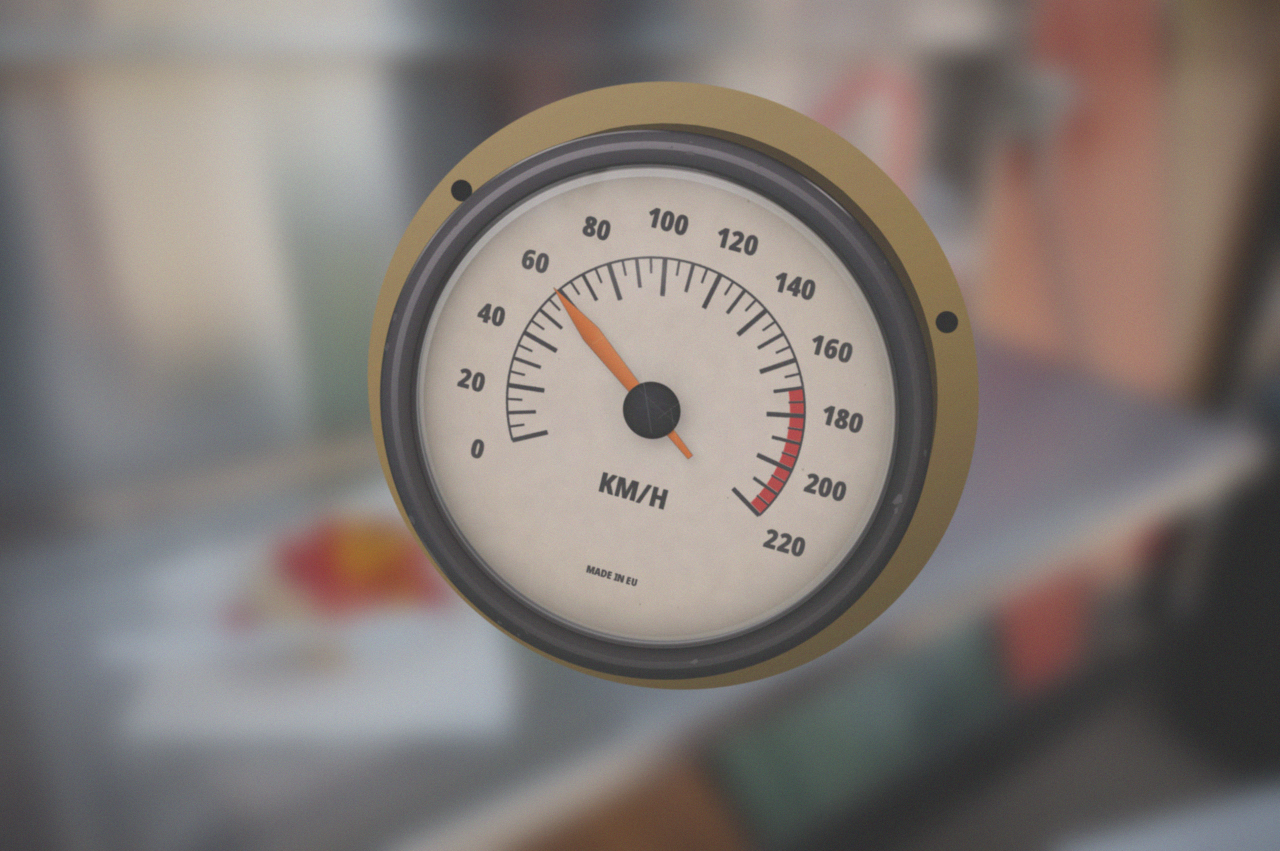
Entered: 60
